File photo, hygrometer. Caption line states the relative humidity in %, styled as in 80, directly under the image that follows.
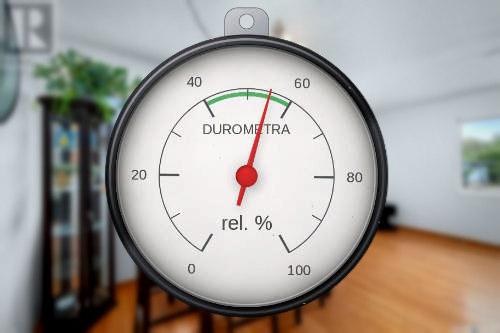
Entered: 55
